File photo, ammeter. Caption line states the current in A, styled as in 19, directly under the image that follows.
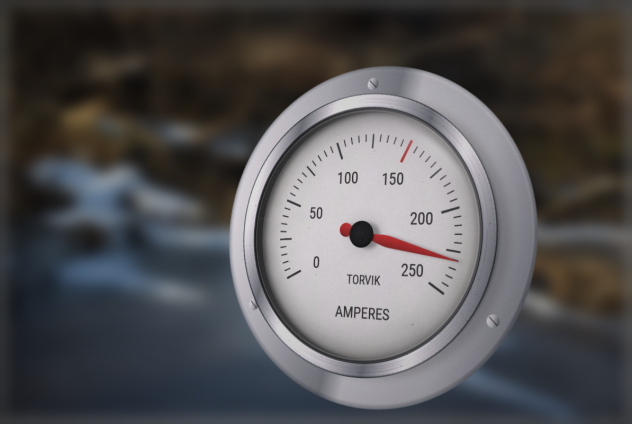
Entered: 230
